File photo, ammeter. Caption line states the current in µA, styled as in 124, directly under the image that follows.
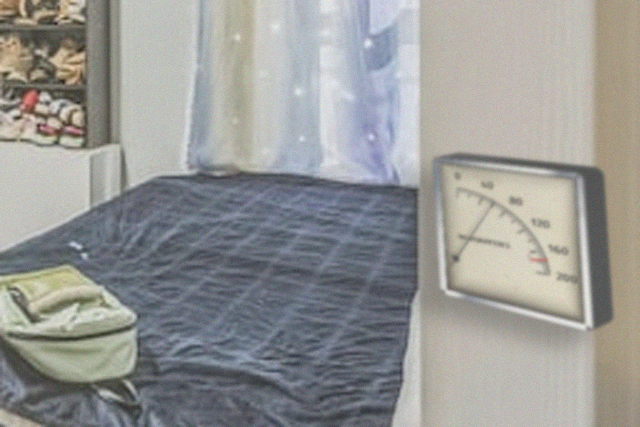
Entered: 60
